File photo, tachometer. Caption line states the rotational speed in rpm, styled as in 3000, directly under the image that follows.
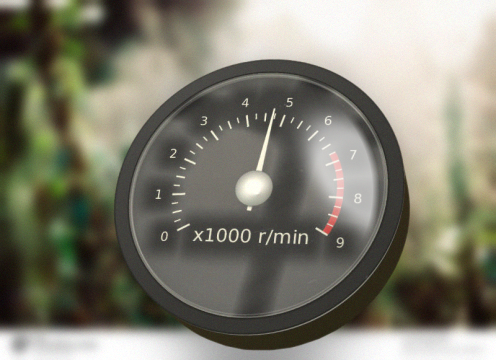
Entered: 4750
